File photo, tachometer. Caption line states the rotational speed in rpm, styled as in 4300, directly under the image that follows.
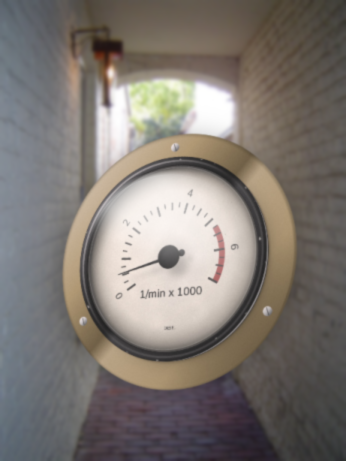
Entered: 500
